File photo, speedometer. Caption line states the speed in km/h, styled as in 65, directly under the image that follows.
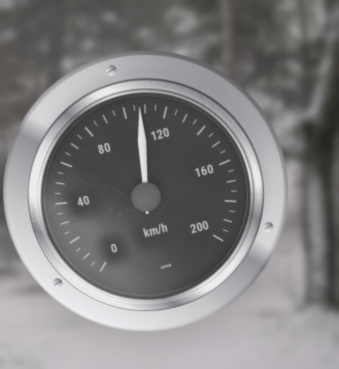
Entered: 107.5
